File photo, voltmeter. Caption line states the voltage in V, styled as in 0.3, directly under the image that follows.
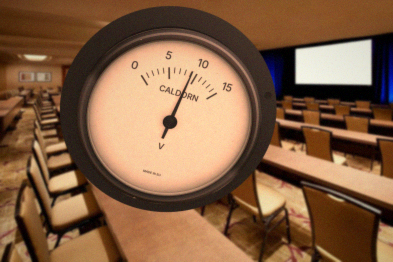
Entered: 9
